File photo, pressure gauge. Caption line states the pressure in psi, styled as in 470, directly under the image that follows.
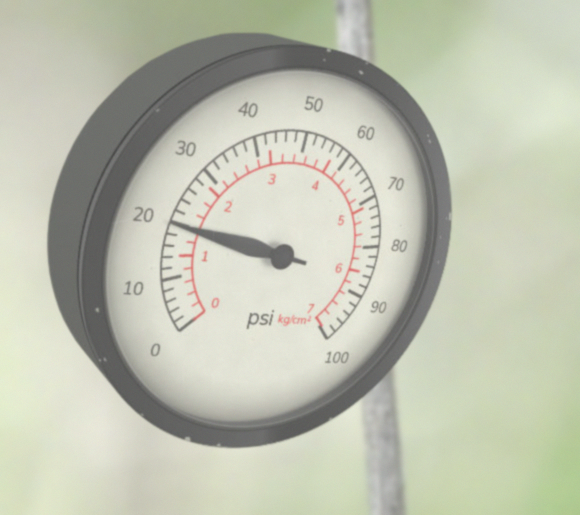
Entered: 20
